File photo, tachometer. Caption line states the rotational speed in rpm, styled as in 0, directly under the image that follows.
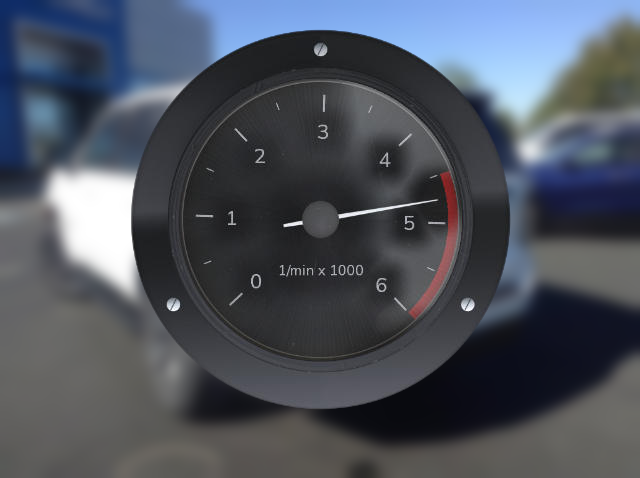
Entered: 4750
